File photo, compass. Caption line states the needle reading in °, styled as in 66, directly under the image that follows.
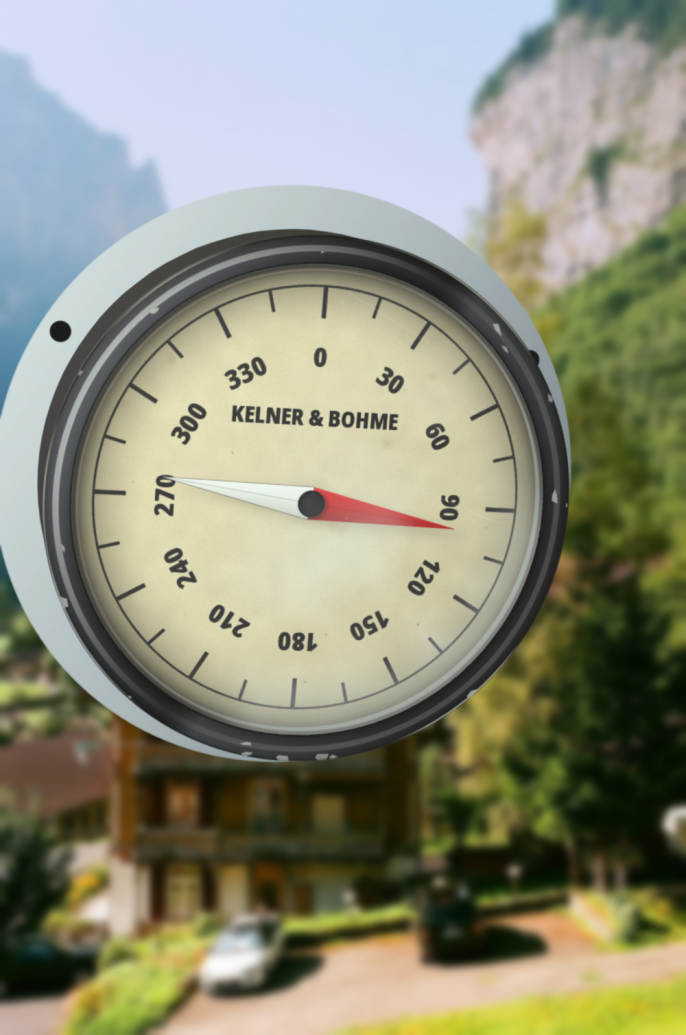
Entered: 97.5
